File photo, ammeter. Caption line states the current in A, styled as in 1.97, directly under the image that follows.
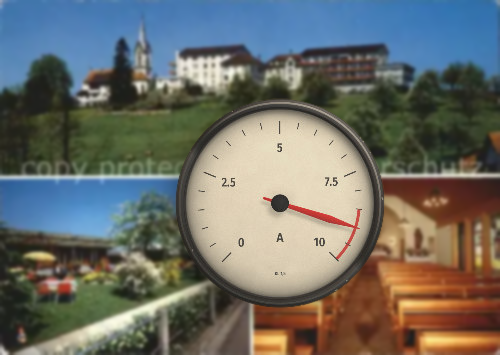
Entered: 9
